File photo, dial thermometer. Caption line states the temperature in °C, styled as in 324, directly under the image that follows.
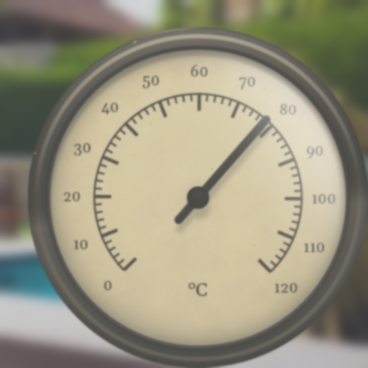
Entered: 78
